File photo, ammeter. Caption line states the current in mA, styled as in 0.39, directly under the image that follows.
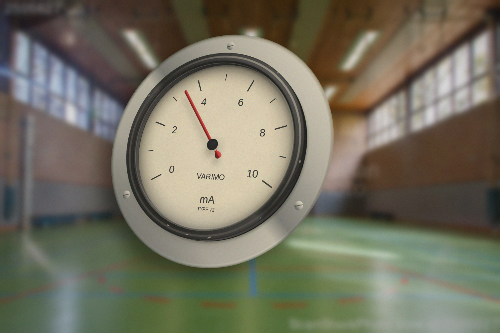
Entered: 3.5
